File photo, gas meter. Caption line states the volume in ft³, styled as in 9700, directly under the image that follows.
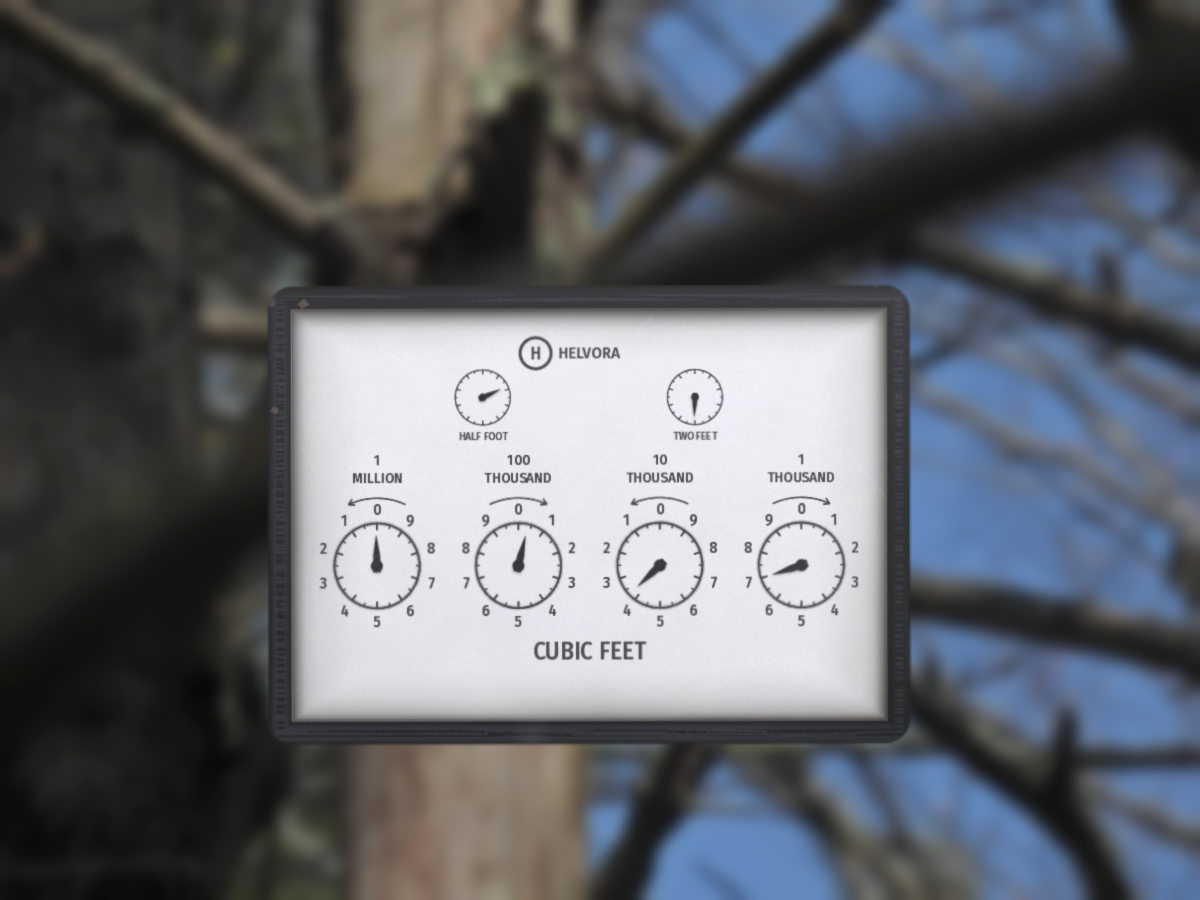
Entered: 3700
